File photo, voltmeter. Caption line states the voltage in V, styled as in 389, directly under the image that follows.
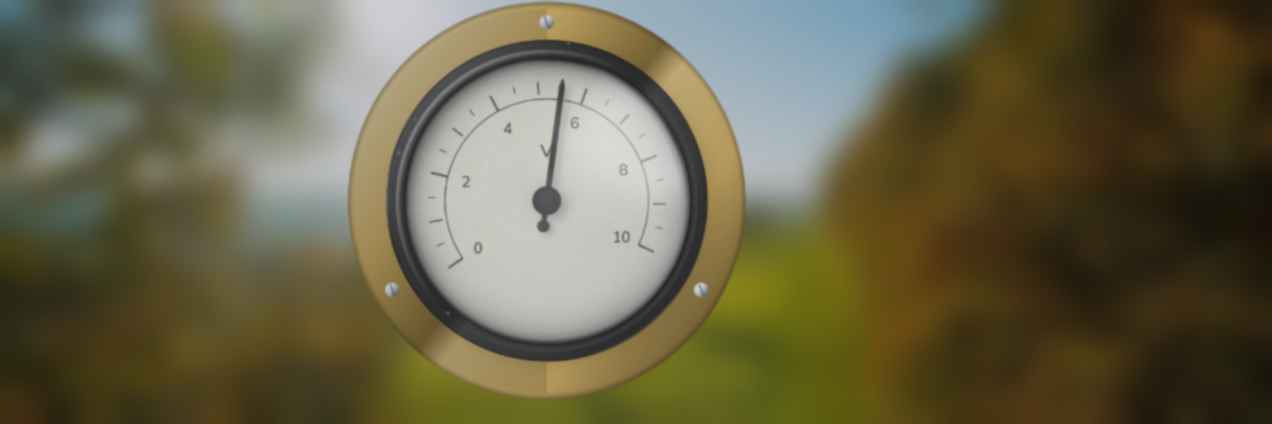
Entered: 5.5
